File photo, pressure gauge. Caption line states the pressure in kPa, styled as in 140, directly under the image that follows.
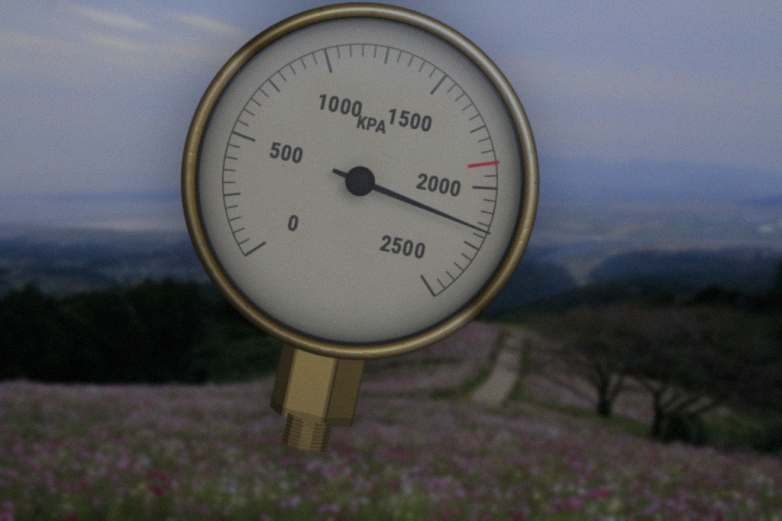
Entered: 2175
